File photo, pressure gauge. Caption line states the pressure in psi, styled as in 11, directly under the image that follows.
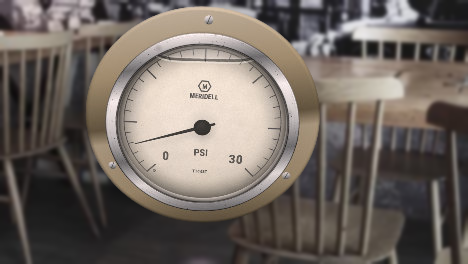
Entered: 3
